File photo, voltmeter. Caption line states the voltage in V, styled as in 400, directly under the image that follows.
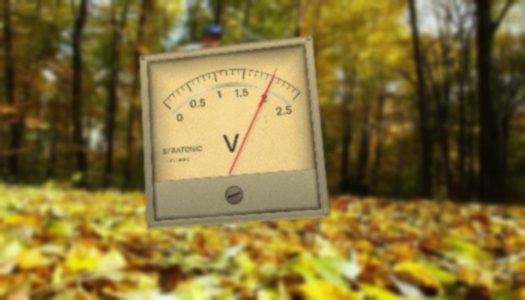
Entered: 2
